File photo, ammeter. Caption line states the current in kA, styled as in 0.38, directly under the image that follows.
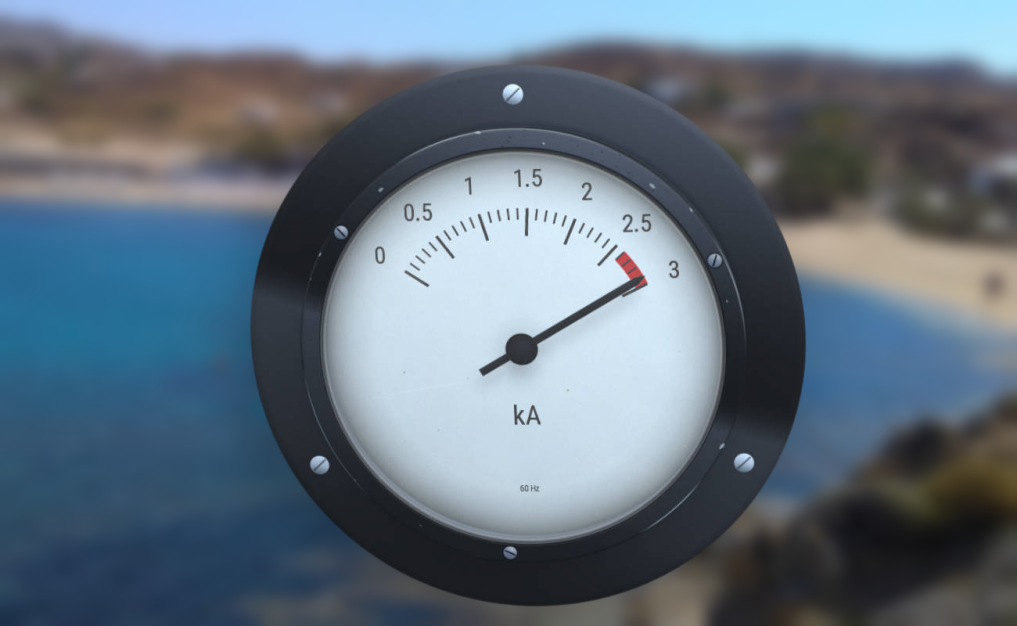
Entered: 2.9
